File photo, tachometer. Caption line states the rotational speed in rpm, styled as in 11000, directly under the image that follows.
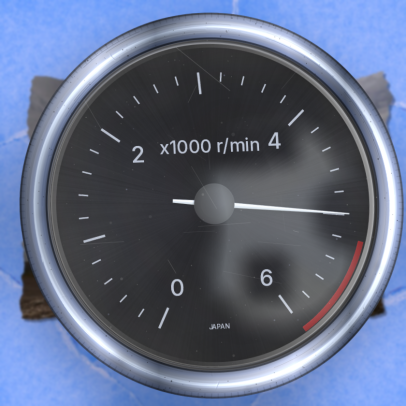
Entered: 5000
